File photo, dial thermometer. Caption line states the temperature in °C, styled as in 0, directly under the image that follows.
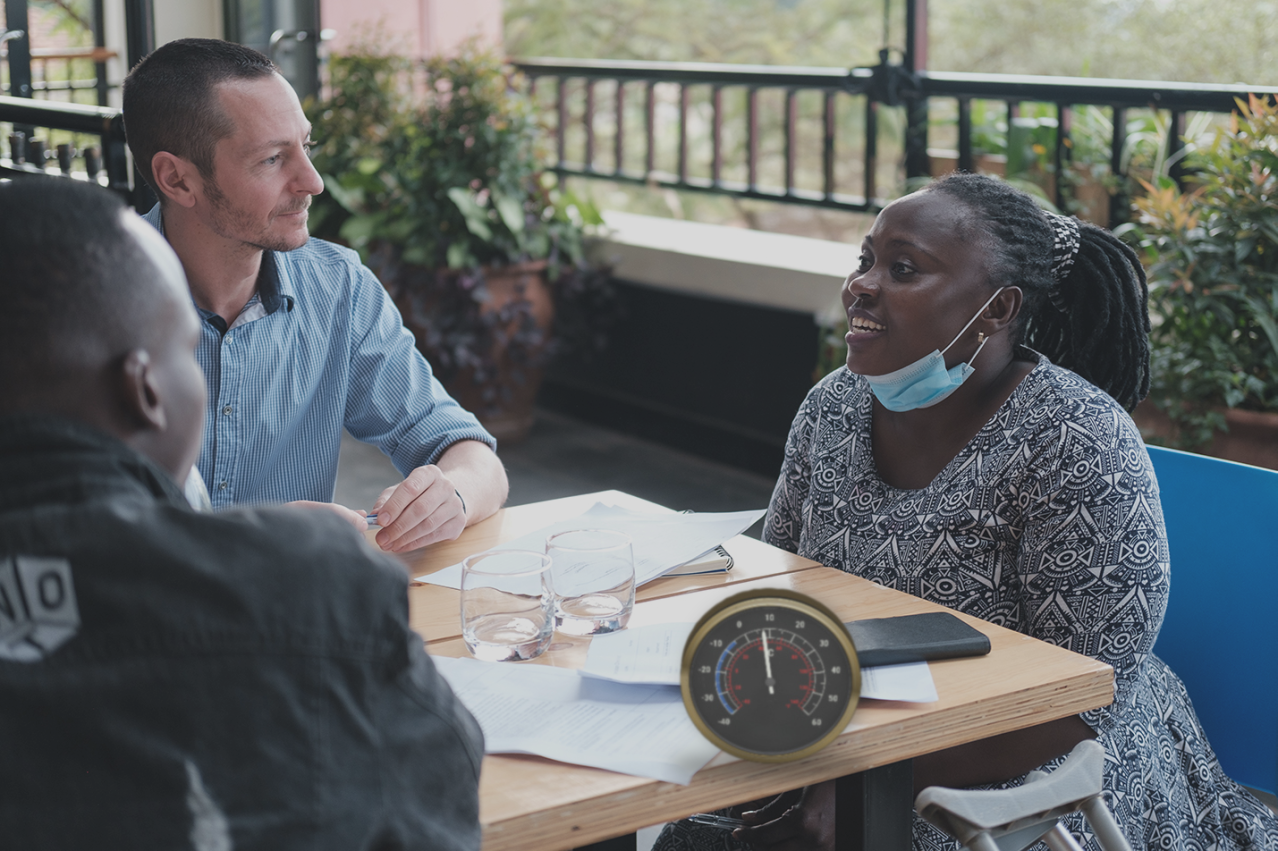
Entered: 7.5
